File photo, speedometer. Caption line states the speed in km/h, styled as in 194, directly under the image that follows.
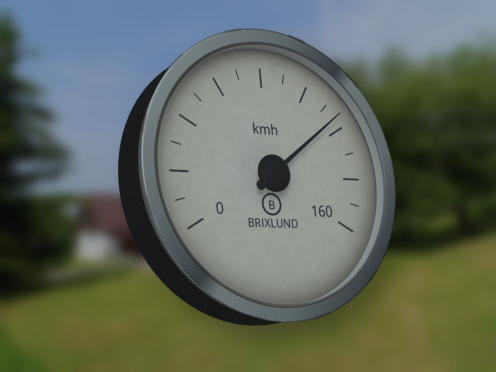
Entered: 115
